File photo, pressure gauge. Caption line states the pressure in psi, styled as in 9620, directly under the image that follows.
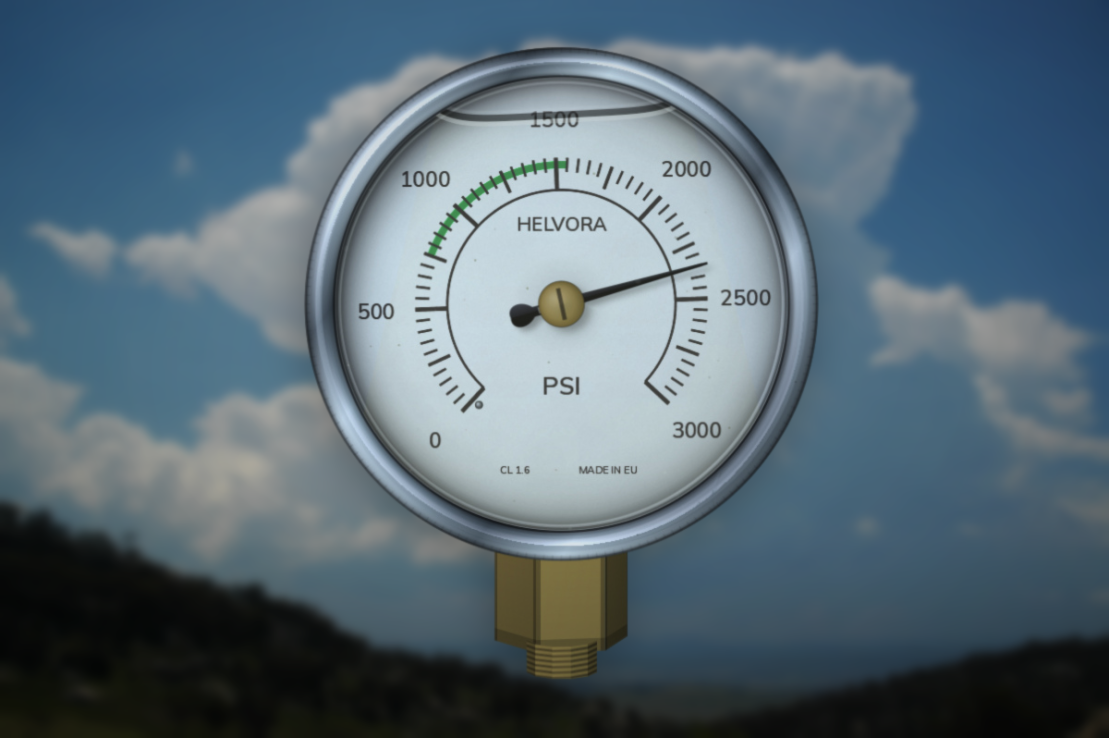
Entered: 2350
